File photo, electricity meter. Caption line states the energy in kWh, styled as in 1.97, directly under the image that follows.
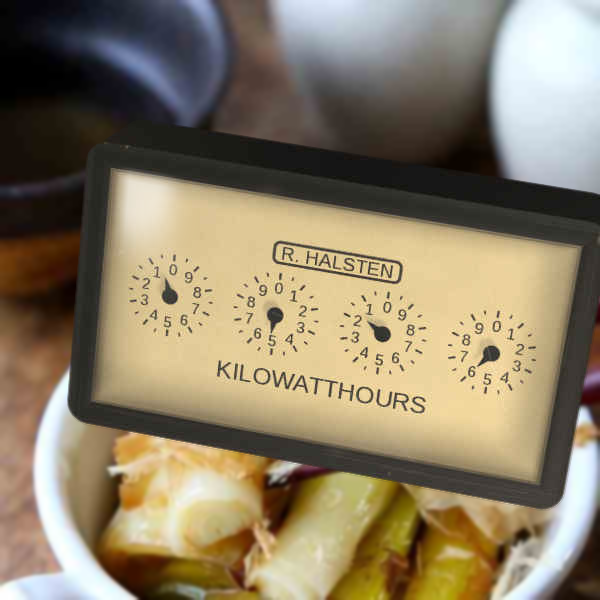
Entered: 516
